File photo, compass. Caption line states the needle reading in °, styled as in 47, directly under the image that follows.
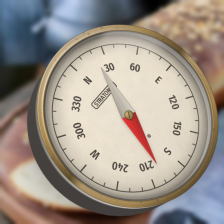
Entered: 200
